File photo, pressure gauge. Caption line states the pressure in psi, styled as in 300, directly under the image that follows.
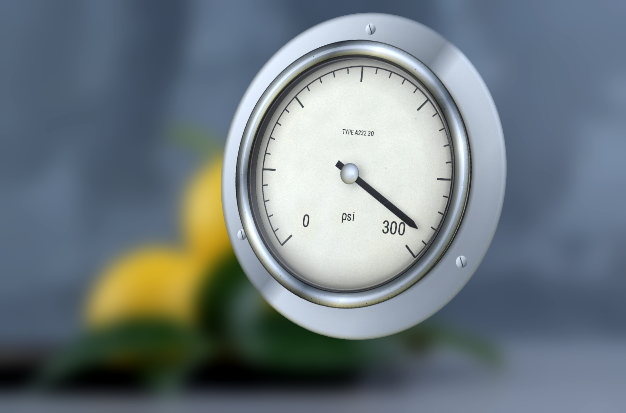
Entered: 285
